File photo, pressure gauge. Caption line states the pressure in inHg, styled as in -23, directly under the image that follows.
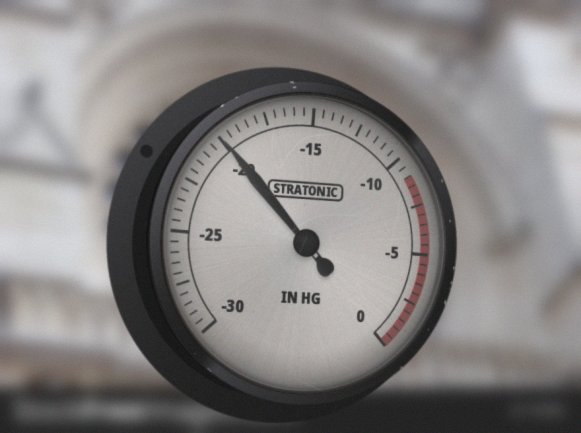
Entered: -20
